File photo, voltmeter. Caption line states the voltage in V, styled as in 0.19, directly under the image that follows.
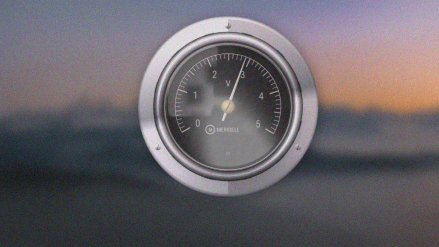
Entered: 2.9
